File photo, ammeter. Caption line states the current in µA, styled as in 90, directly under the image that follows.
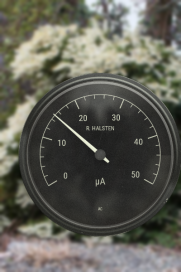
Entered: 15
